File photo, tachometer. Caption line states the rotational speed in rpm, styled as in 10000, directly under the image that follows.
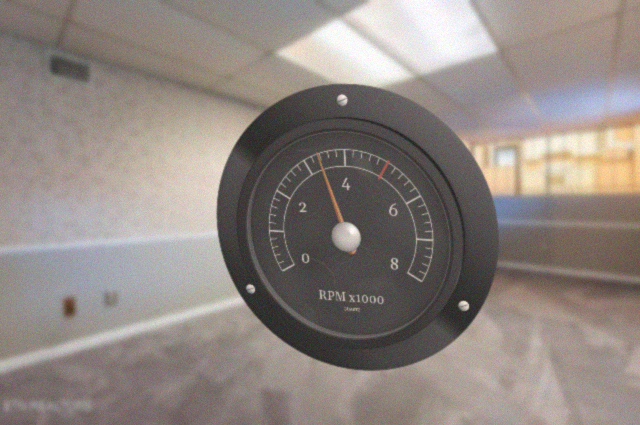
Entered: 3400
